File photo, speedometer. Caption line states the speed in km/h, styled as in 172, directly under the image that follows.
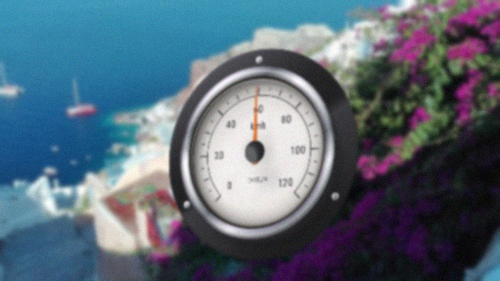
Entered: 60
